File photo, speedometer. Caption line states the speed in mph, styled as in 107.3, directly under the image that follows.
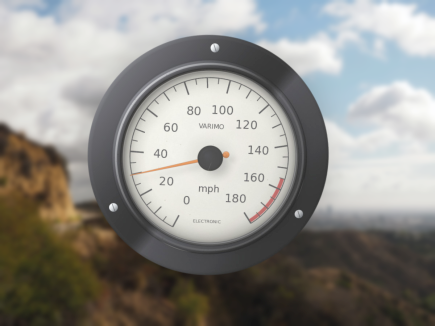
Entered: 30
